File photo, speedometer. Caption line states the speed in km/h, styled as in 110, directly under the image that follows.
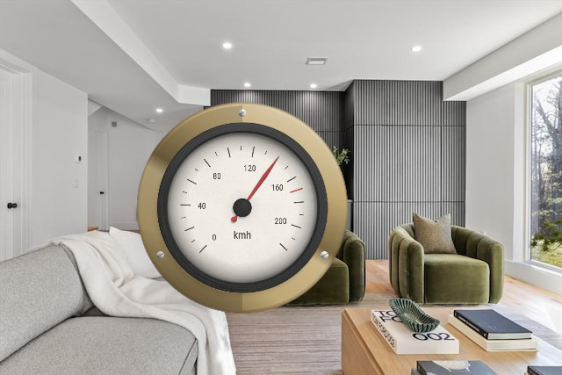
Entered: 140
